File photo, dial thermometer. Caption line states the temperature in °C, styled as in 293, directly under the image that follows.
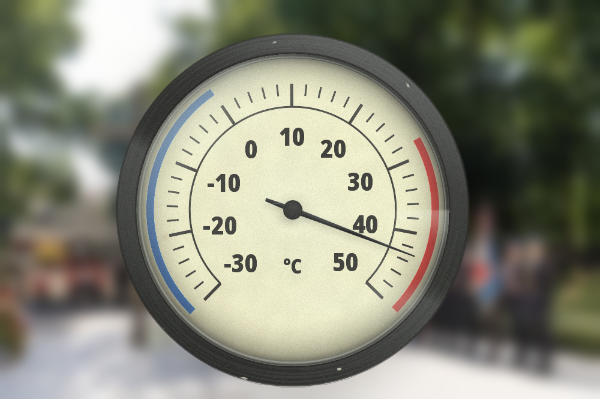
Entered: 43
